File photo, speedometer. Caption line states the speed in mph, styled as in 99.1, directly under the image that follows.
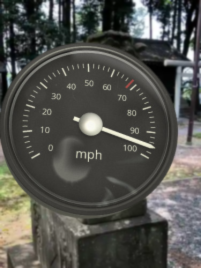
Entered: 96
